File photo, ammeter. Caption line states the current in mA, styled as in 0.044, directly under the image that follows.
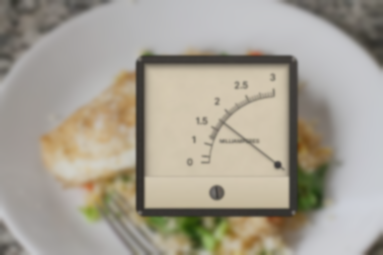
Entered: 1.75
